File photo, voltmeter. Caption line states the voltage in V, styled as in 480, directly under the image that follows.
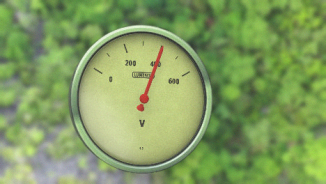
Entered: 400
